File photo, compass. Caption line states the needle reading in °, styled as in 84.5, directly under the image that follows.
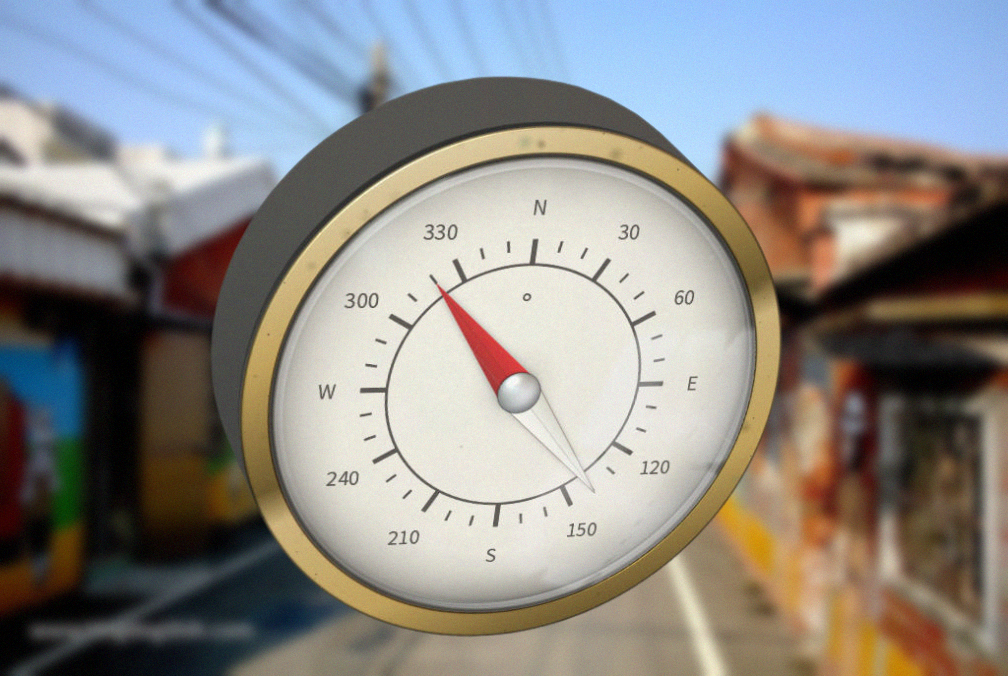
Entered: 320
